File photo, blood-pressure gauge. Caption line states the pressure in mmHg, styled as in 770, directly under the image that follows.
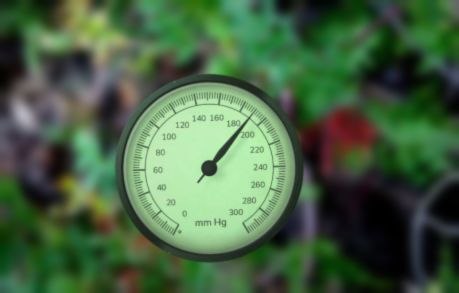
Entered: 190
